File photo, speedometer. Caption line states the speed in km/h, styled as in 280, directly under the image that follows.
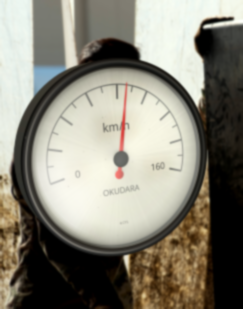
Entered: 85
